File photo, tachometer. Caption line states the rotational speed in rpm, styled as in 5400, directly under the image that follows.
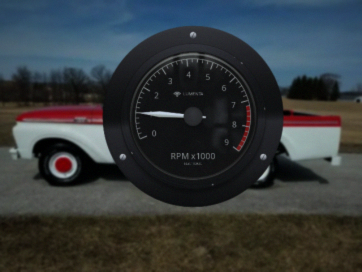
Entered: 1000
